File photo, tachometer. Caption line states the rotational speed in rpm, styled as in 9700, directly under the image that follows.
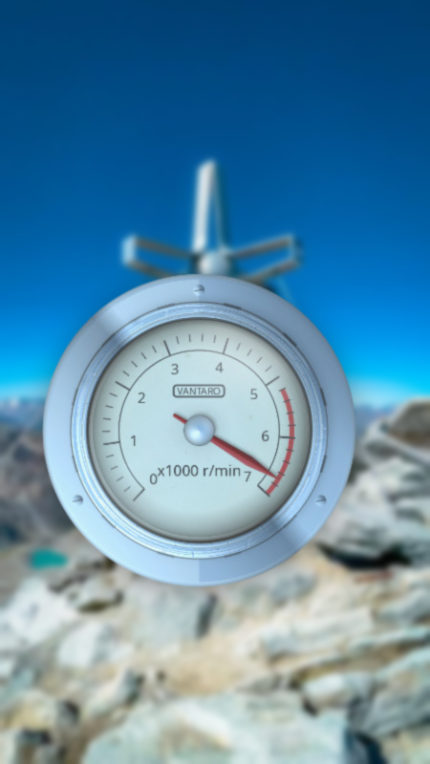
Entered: 6700
